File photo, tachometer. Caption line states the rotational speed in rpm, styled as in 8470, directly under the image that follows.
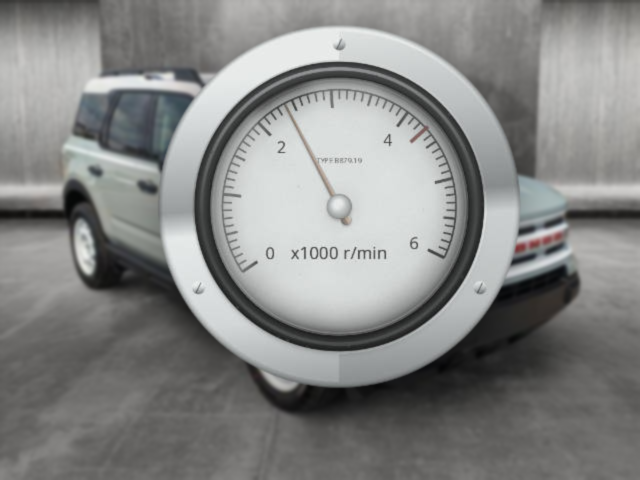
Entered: 2400
